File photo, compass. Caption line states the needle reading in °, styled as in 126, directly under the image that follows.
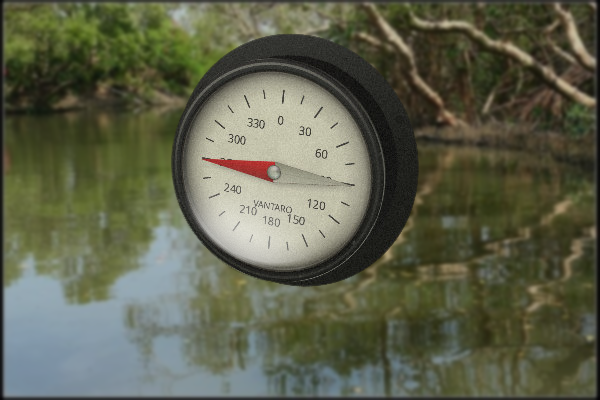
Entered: 270
